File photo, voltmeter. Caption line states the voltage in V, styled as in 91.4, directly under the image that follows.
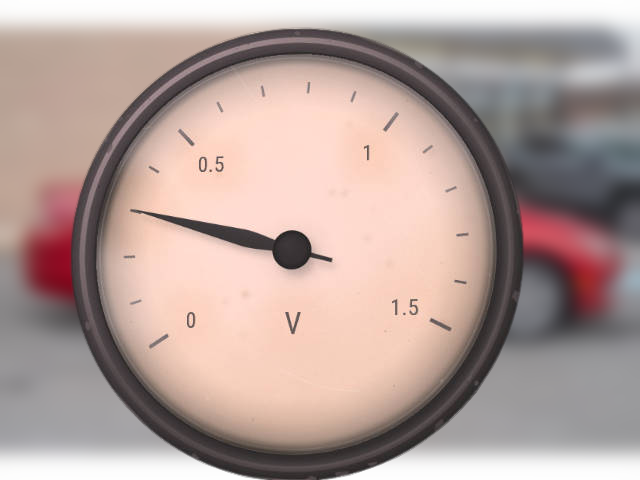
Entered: 0.3
